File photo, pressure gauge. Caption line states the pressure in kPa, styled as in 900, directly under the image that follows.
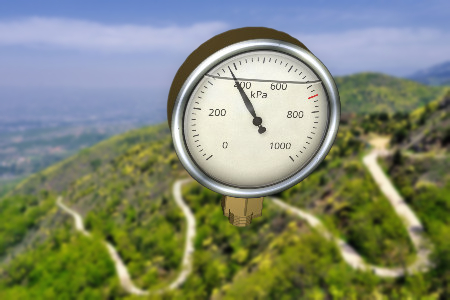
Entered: 380
